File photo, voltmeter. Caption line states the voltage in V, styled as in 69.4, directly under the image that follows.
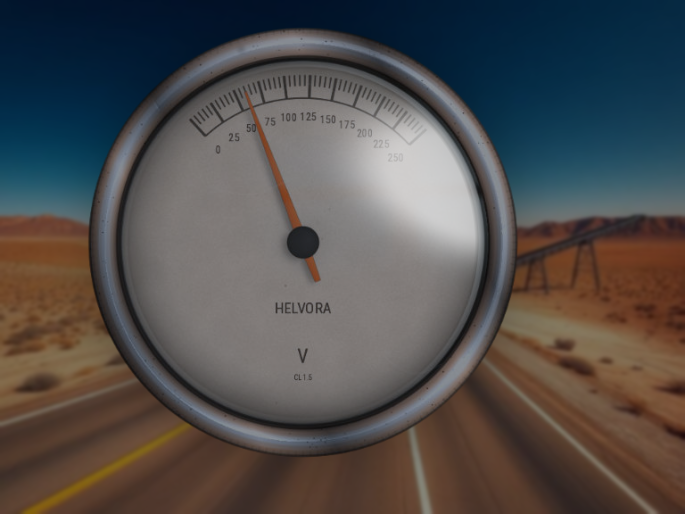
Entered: 60
